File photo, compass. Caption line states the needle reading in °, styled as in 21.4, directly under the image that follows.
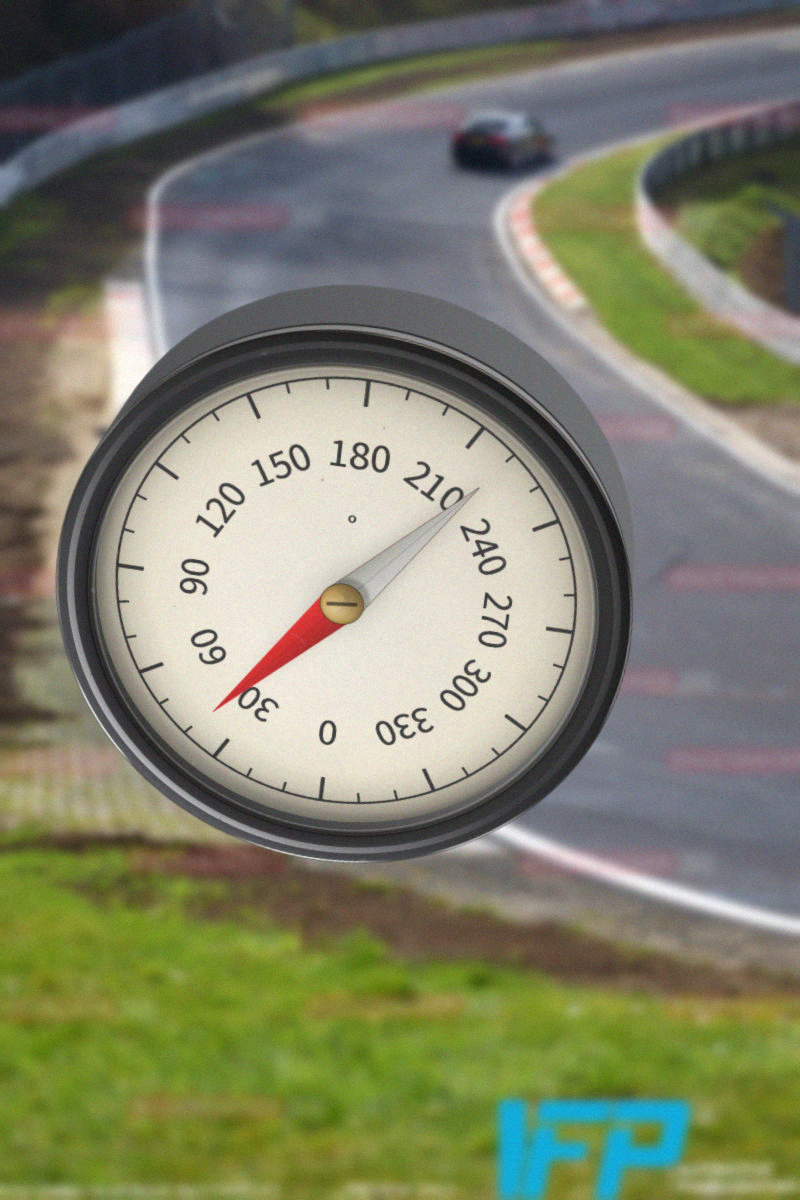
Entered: 40
